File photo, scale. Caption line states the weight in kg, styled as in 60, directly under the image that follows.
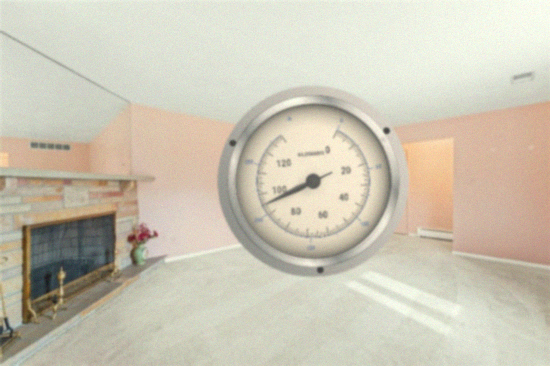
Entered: 95
